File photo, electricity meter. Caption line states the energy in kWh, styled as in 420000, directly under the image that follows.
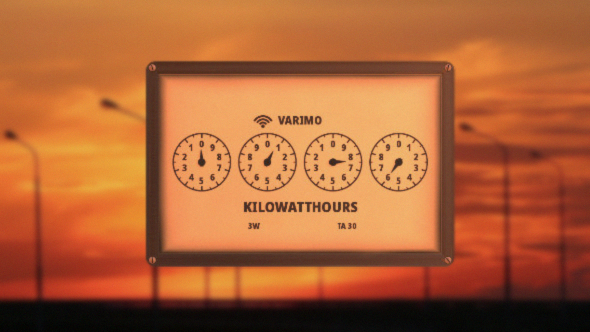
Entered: 76
